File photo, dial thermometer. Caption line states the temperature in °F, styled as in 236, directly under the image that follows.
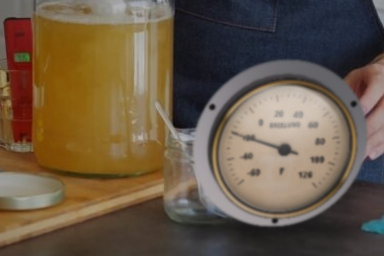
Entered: -20
